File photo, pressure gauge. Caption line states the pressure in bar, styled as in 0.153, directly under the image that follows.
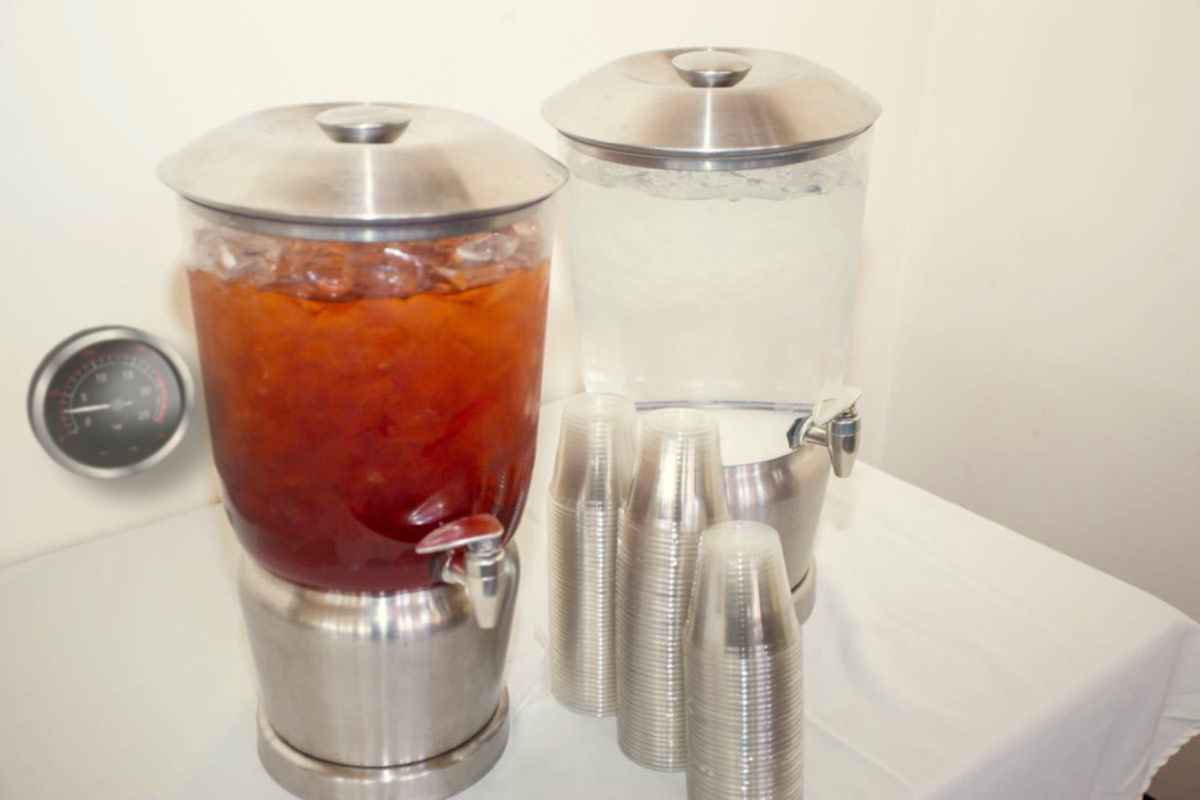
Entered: 3
